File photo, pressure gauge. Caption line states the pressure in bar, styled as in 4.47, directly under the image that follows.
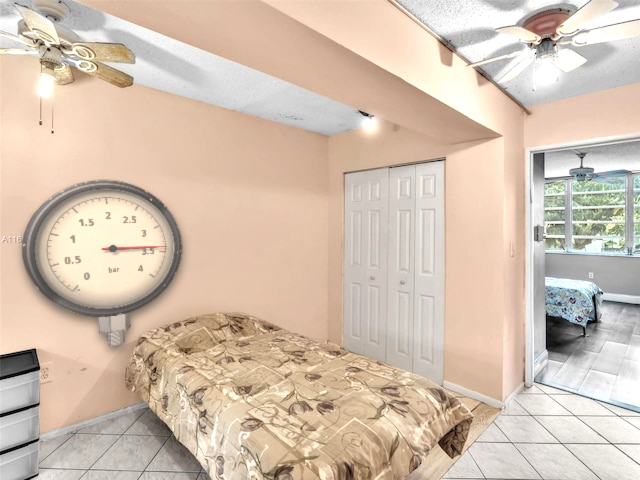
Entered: 3.4
